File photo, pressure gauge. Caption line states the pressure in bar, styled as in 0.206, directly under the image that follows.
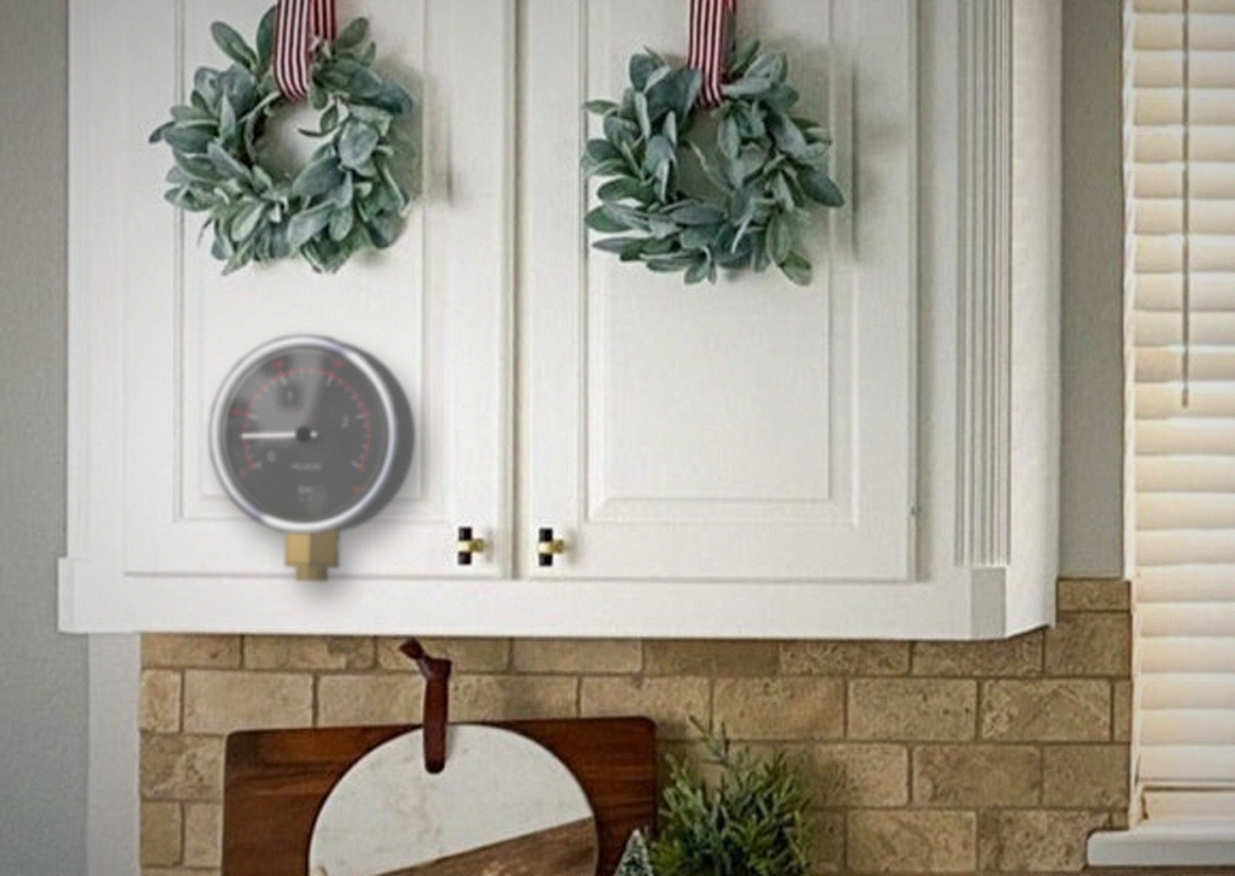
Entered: 0.3
